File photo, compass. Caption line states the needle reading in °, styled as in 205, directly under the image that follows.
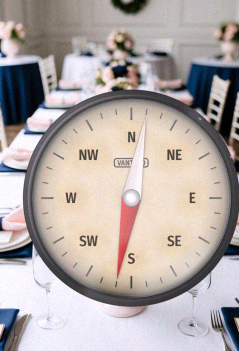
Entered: 190
